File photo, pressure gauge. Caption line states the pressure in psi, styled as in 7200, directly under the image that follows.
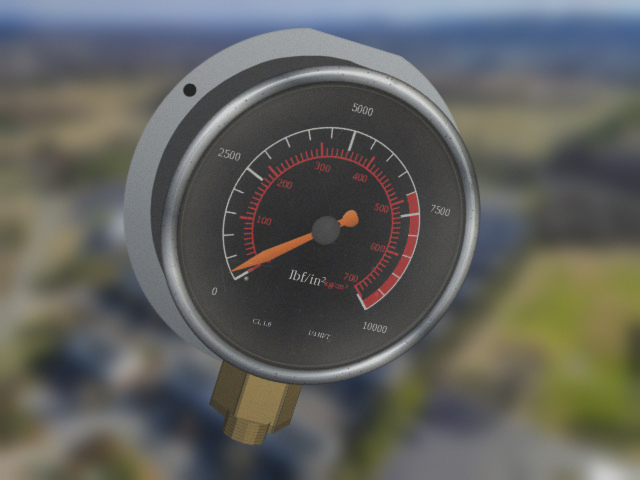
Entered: 250
